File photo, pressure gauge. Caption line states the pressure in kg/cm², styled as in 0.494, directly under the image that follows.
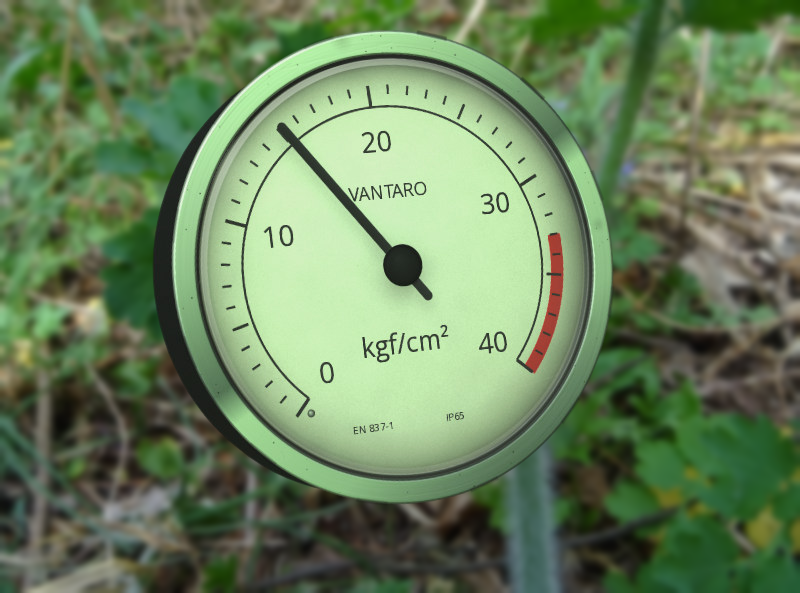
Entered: 15
